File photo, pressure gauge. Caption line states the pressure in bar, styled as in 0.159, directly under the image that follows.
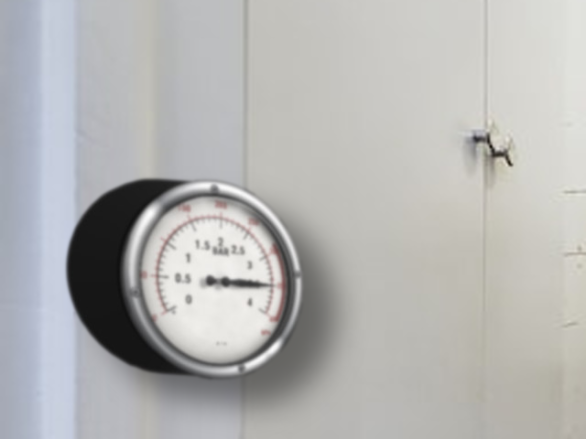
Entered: 3.5
